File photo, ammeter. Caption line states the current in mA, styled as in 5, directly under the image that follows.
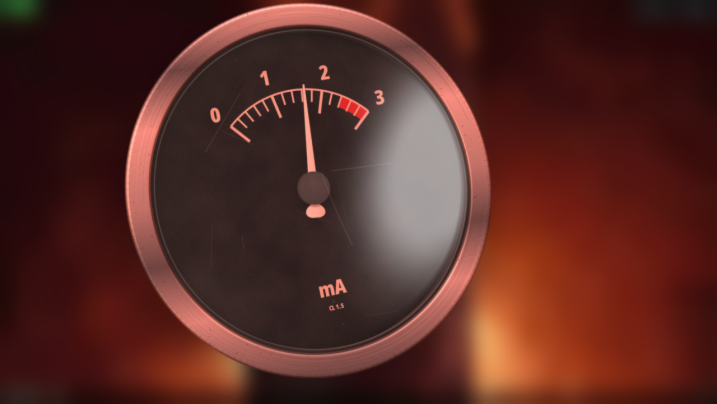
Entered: 1.6
